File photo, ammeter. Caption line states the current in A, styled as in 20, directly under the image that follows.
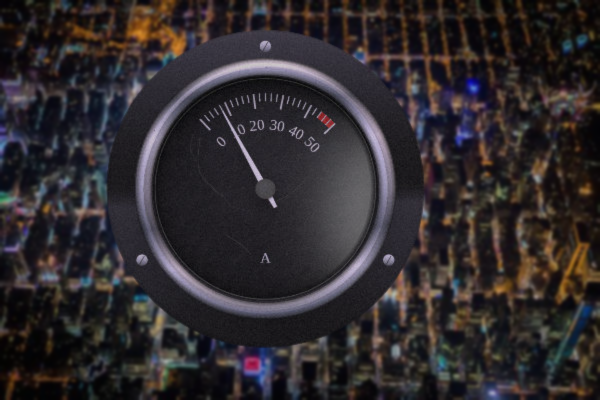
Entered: 8
